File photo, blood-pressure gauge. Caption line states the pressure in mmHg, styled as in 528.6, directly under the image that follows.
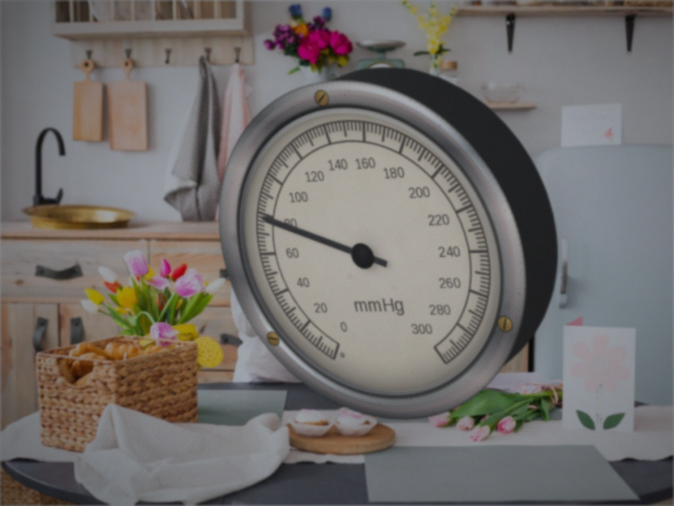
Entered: 80
